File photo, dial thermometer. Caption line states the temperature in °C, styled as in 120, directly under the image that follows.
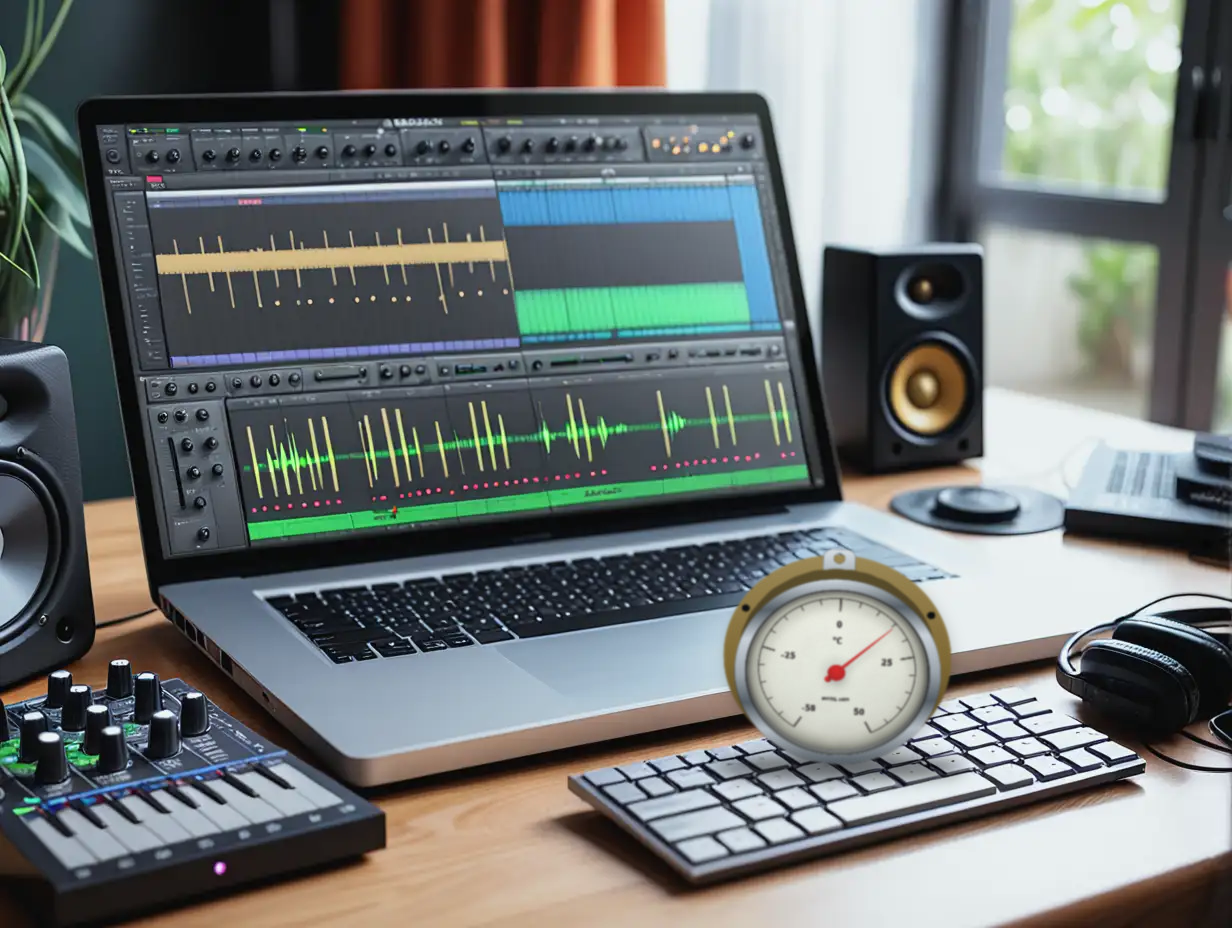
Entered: 15
